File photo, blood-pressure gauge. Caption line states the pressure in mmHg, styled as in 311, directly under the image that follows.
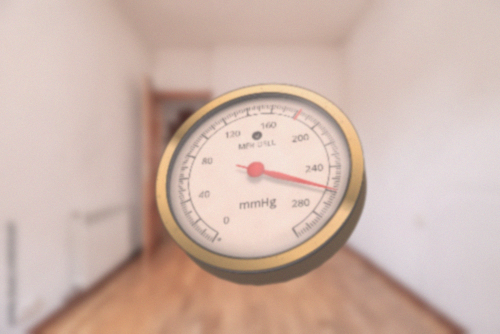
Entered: 260
